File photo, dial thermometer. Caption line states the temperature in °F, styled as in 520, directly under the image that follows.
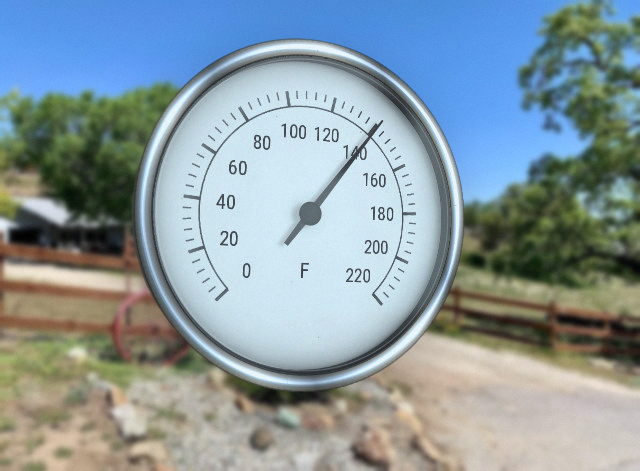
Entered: 140
